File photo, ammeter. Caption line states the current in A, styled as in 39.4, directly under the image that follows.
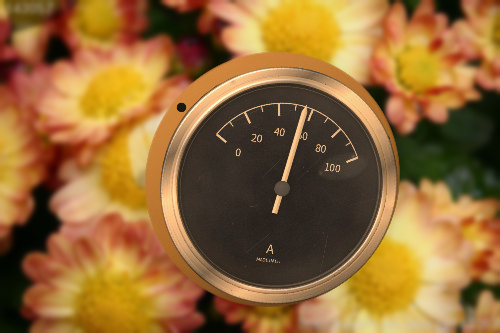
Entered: 55
